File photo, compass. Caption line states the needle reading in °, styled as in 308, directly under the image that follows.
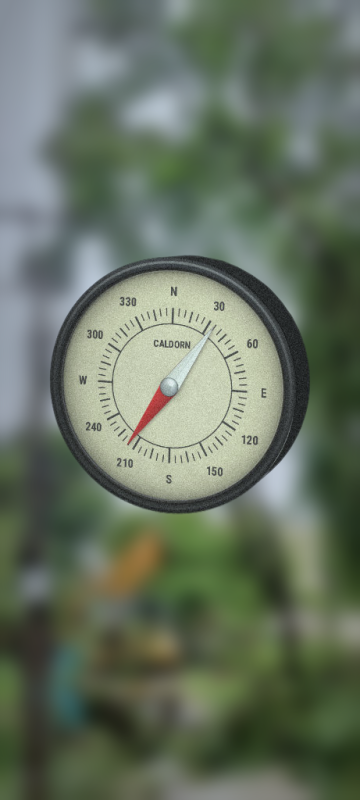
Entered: 215
